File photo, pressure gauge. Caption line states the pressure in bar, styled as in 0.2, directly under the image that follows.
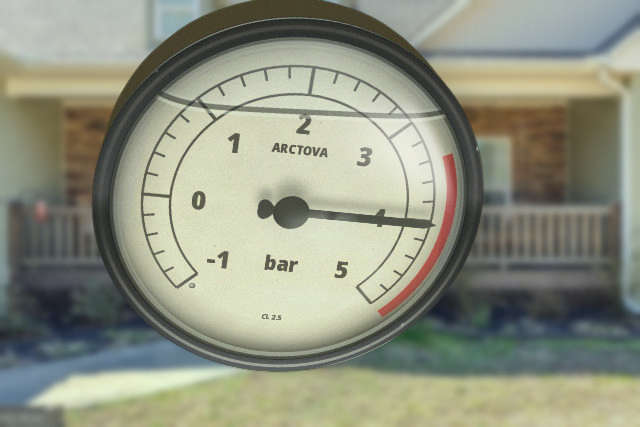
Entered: 4
